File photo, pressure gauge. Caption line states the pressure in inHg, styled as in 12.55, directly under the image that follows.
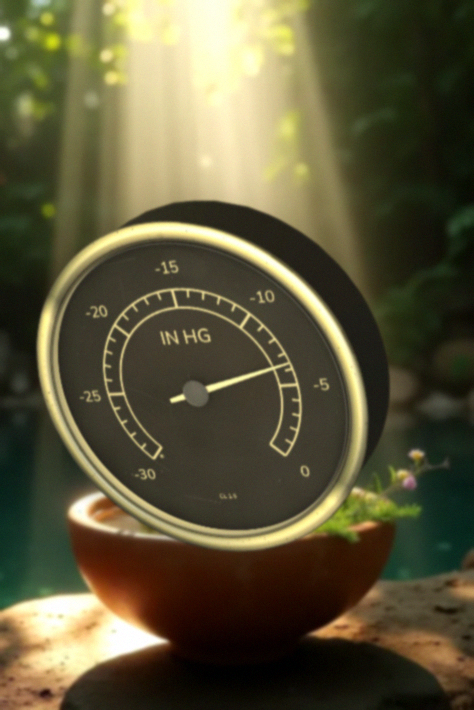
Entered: -6.5
